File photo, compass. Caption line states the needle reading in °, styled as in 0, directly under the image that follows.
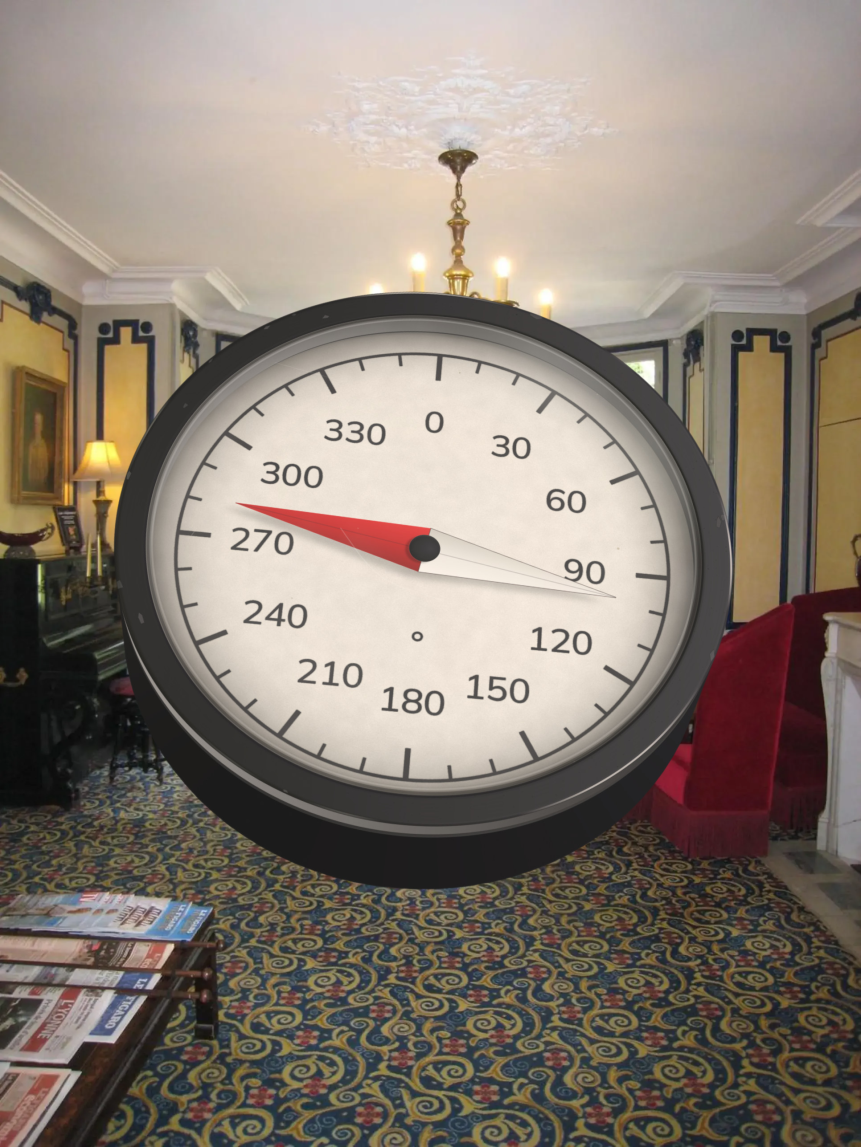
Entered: 280
